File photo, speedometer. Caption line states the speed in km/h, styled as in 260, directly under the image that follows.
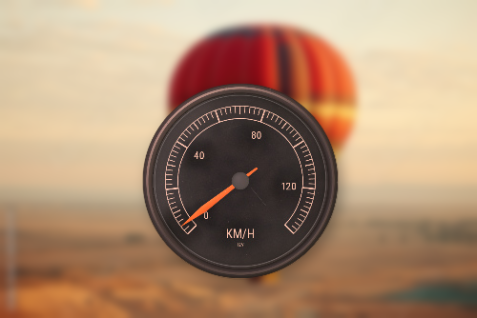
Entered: 4
